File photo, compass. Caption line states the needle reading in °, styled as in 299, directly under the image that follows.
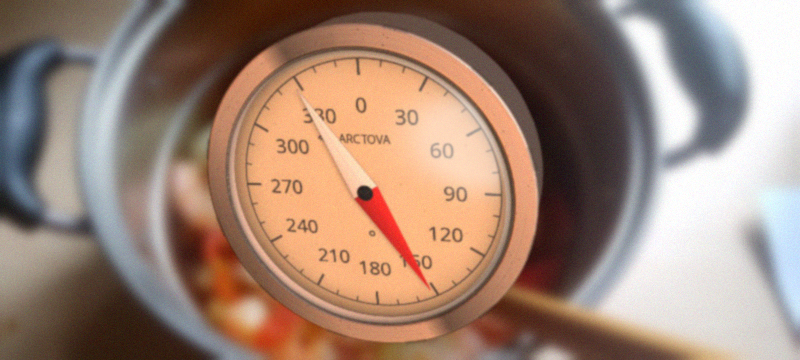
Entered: 150
